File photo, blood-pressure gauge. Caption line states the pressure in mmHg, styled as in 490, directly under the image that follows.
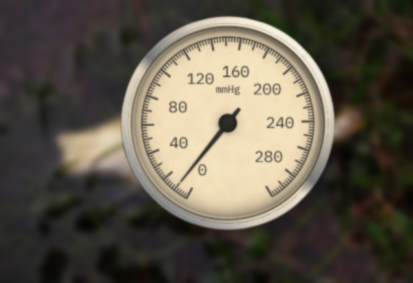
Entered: 10
